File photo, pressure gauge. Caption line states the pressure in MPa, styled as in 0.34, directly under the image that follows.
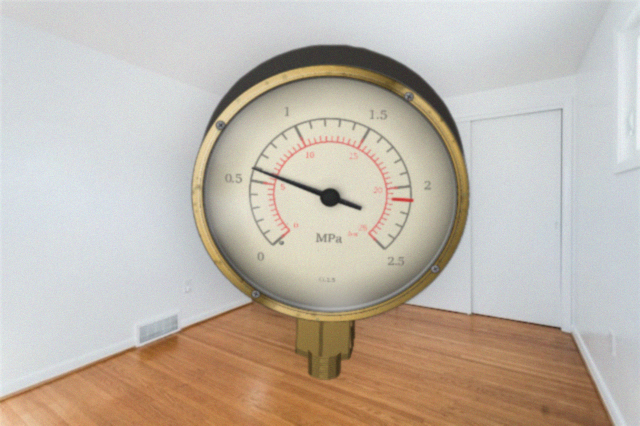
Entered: 0.6
